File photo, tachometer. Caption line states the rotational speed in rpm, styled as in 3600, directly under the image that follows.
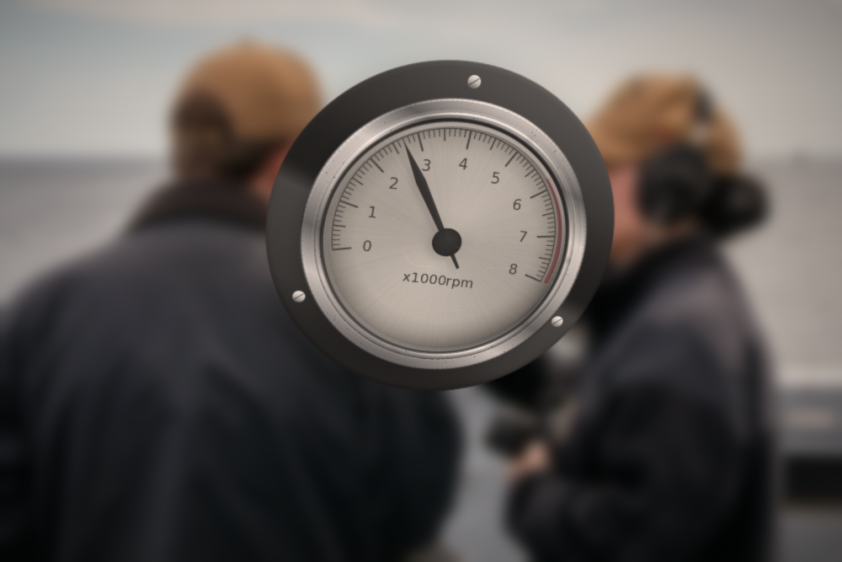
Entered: 2700
